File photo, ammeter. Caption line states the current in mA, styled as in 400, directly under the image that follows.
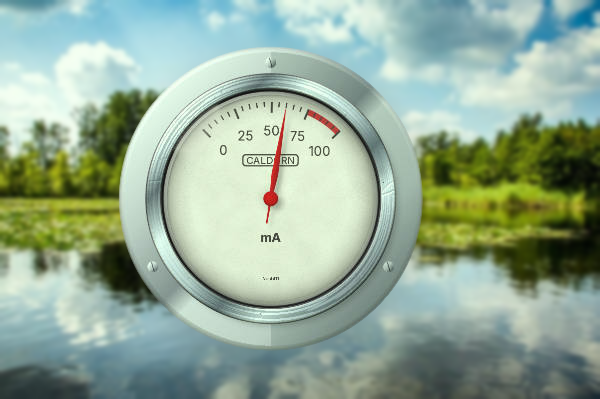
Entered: 60
